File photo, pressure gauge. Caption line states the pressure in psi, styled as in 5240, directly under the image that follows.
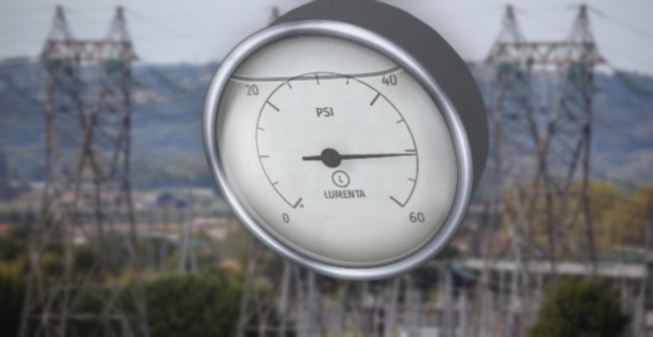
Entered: 50
